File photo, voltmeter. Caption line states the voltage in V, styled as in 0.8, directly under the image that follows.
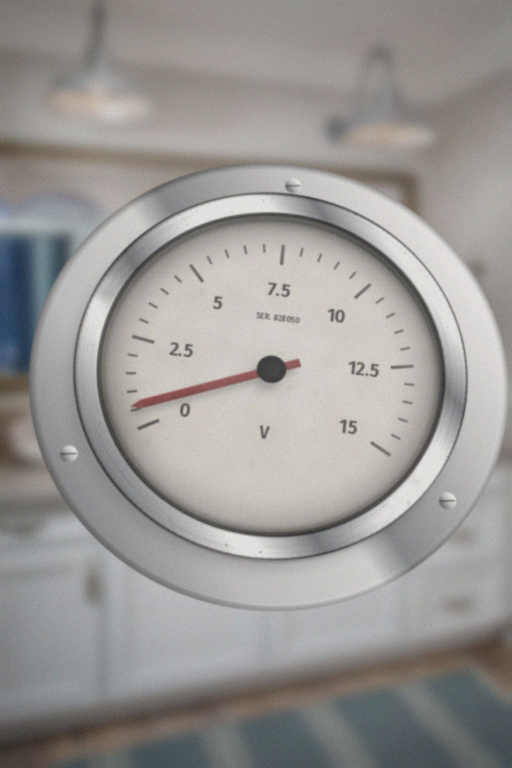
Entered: 0.5
